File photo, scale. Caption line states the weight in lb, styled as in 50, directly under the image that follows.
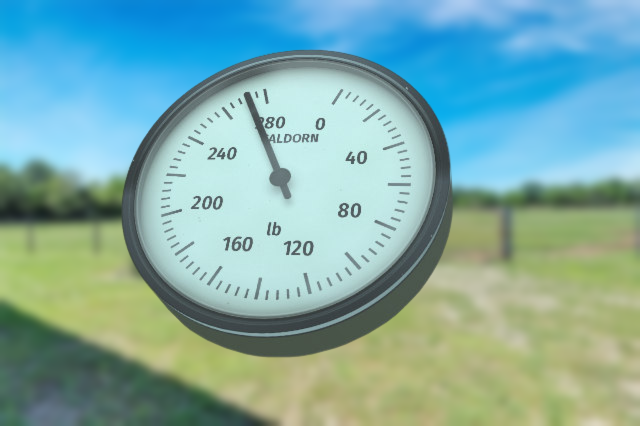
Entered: 272
